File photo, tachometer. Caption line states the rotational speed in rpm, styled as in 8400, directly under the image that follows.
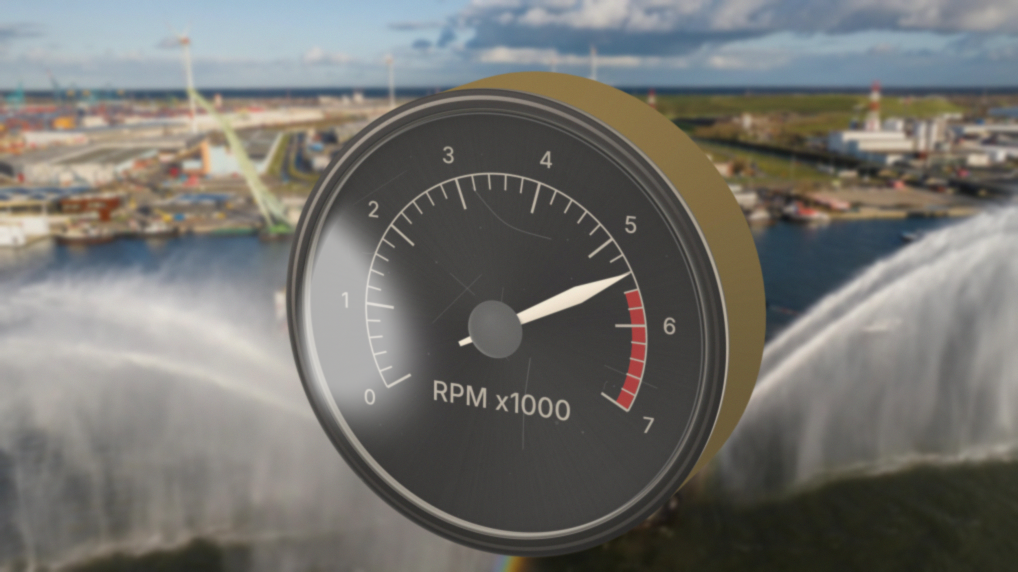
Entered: 5400
